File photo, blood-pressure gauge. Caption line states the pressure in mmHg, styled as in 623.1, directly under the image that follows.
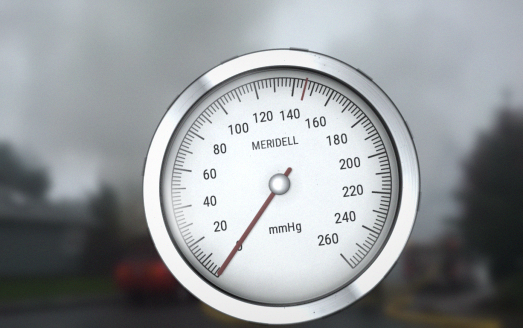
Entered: 0
